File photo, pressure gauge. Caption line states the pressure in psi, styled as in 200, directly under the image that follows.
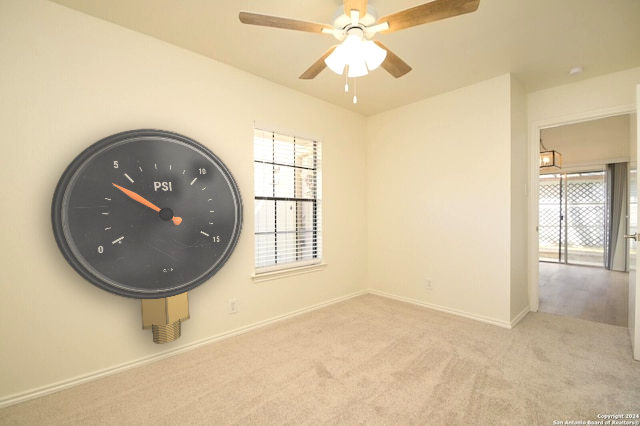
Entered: 4
